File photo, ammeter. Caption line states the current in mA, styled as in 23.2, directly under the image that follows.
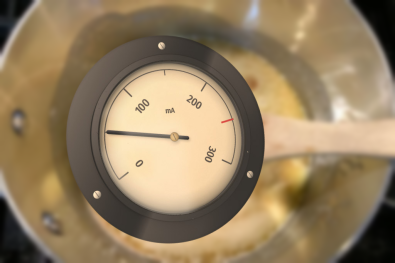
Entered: 50
